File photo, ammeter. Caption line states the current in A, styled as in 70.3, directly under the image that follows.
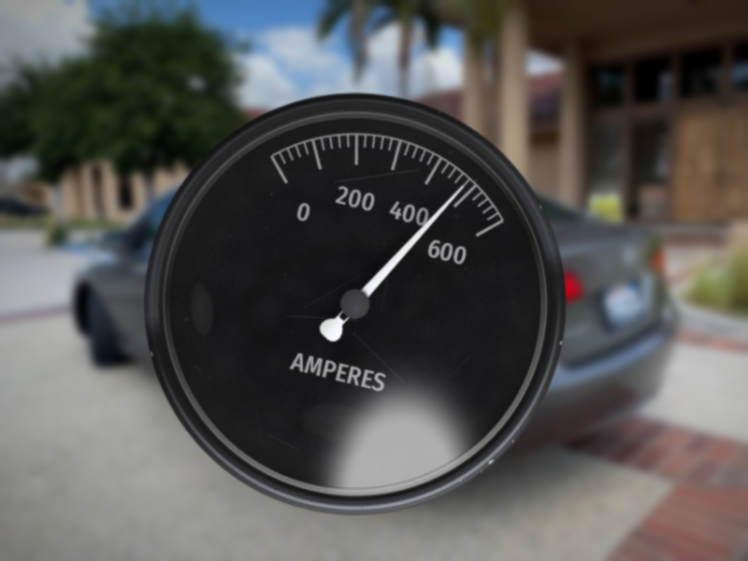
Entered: 480
